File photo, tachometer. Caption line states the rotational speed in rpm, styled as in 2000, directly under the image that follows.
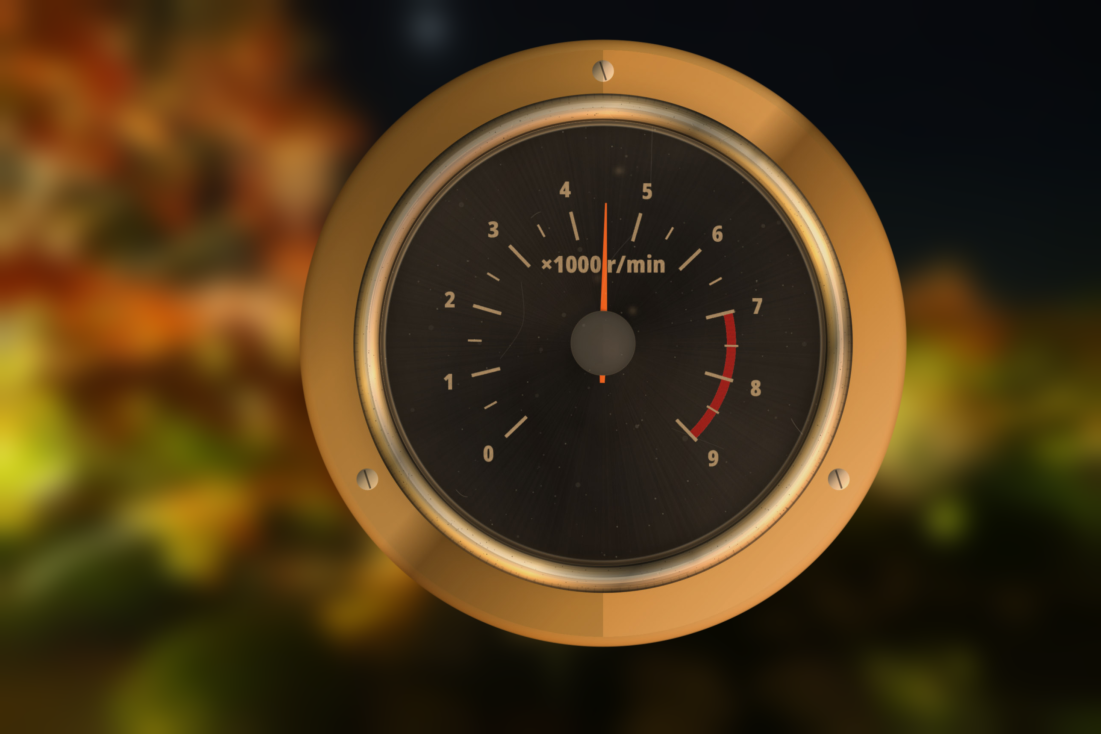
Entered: 4500
